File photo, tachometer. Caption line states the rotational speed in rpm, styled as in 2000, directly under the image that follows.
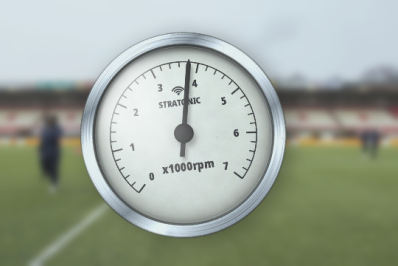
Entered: 3800
